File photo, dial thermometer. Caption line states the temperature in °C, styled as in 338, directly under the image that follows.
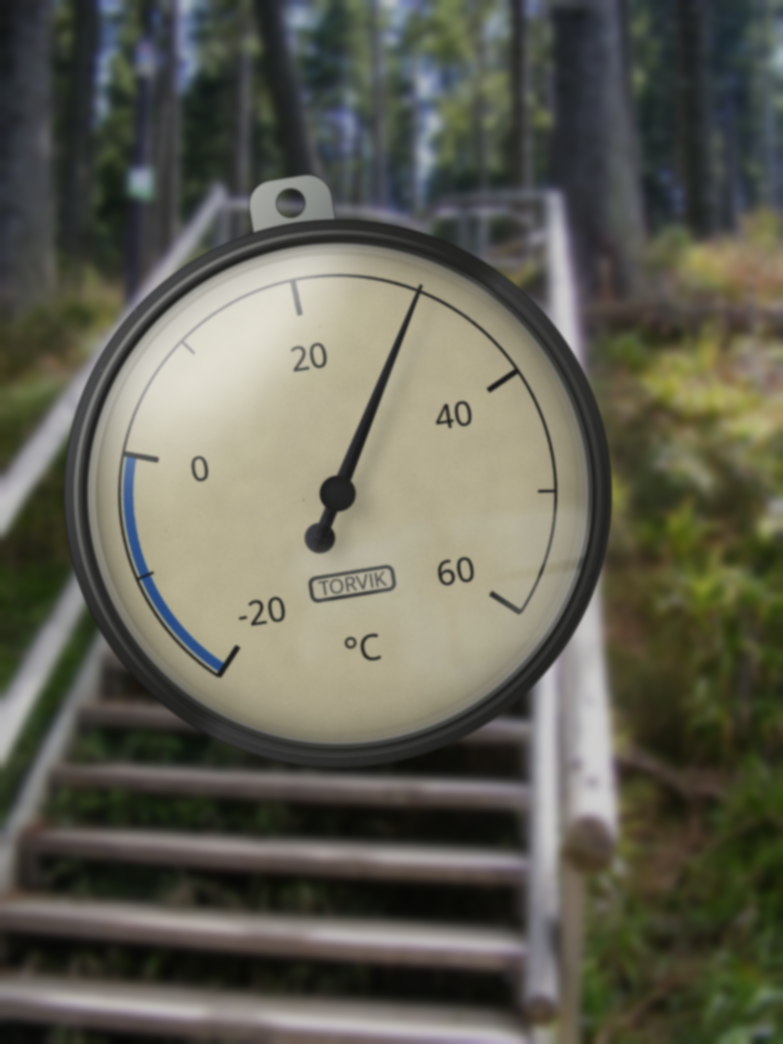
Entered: 30
